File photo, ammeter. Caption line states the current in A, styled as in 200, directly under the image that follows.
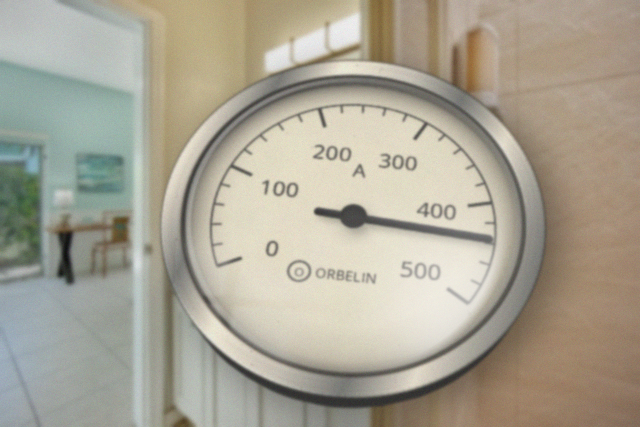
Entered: 440
